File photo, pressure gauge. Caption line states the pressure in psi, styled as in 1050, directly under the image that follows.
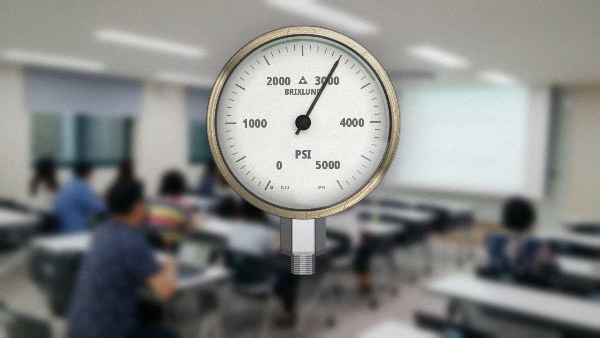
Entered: 3000
